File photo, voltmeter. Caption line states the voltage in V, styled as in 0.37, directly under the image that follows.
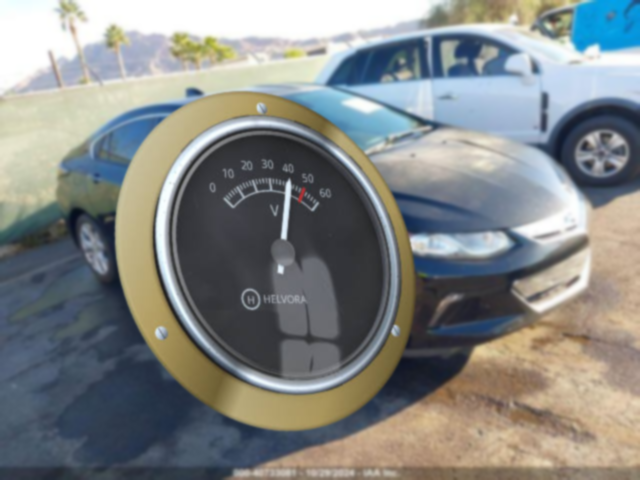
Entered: 40
